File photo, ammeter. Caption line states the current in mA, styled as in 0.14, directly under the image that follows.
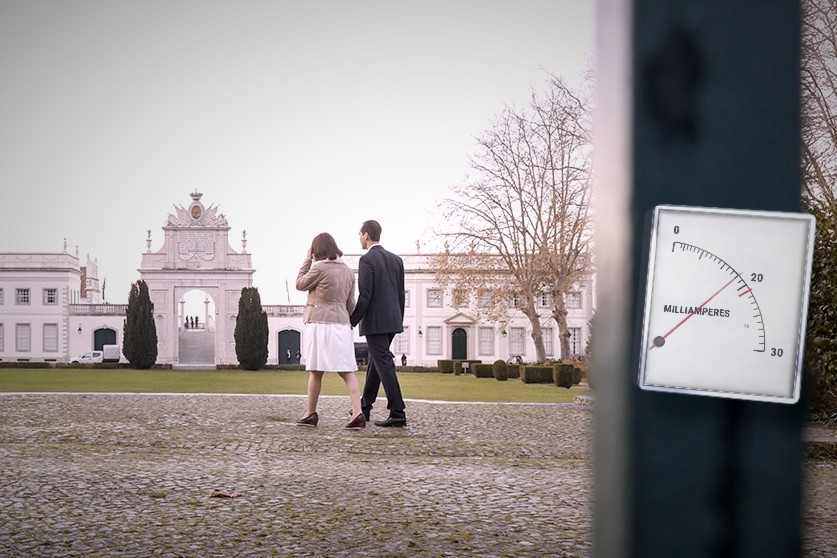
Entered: 18
